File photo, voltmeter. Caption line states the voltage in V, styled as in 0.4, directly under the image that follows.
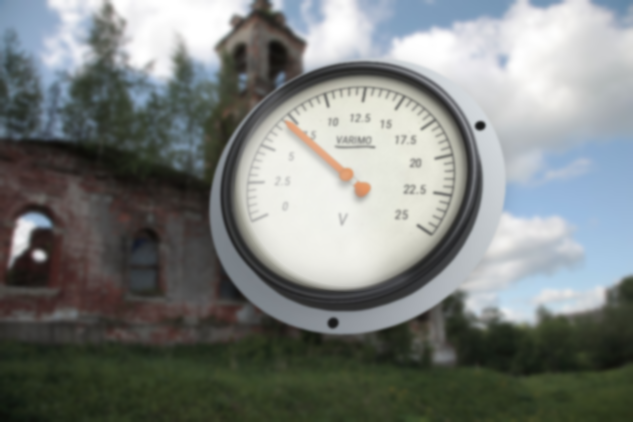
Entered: 7
